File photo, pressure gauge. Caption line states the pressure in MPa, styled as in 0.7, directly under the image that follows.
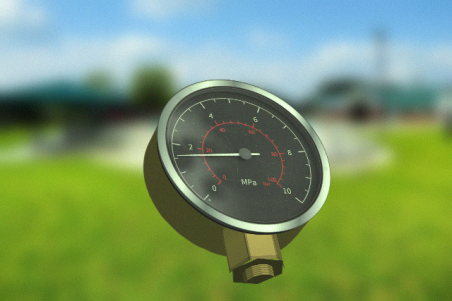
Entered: 1.5
